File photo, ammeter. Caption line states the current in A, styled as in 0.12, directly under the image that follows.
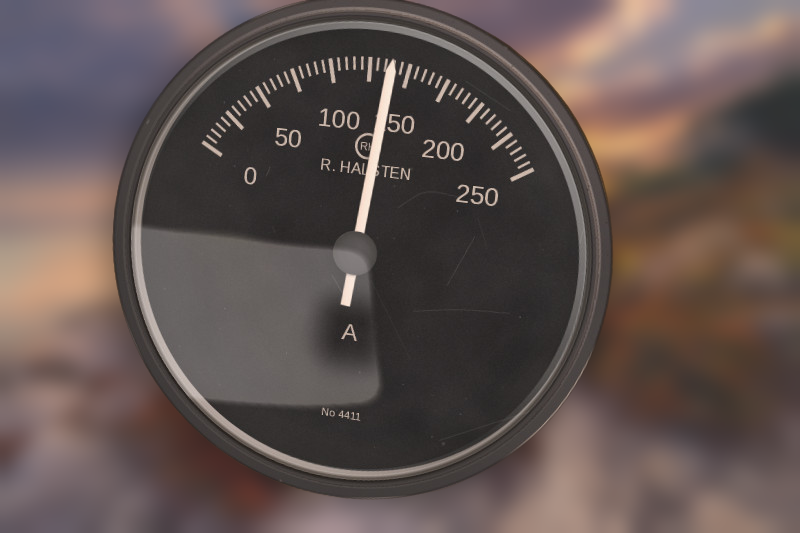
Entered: 140
